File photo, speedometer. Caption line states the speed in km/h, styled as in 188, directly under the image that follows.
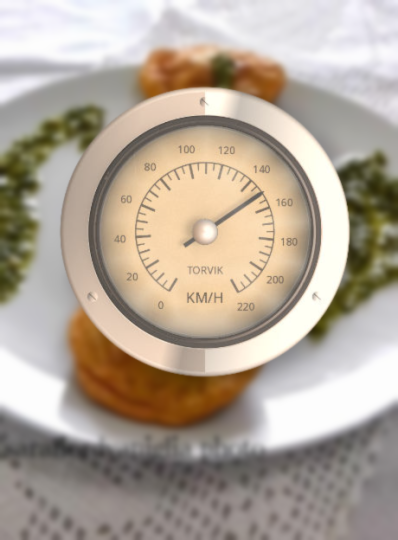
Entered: 150
